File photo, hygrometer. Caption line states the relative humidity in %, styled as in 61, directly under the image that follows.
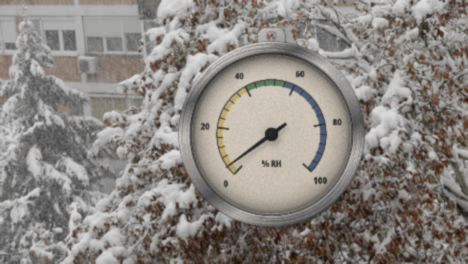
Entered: 4
